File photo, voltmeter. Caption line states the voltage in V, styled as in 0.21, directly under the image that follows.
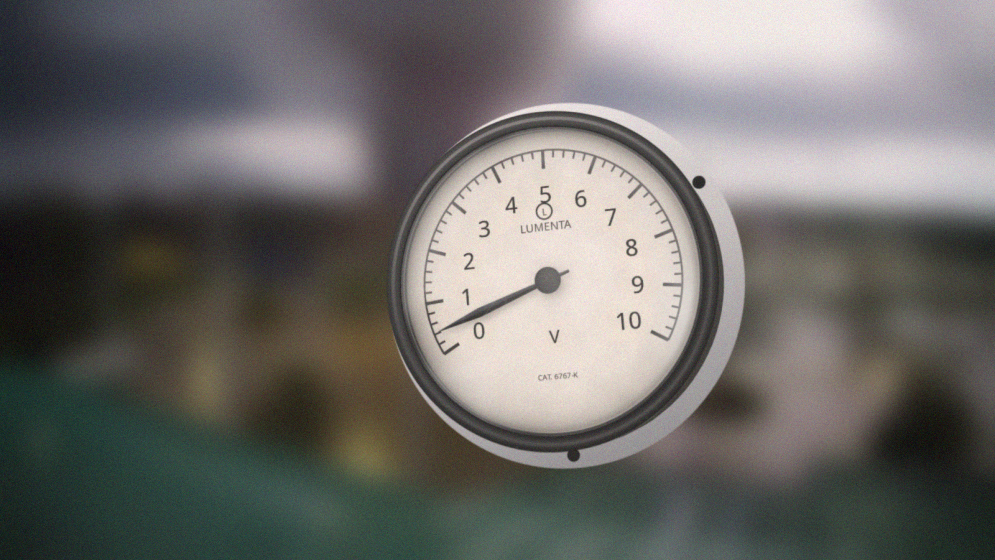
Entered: 0.4
